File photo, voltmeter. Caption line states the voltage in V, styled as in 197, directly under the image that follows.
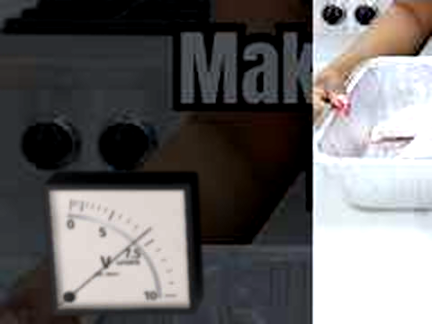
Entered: 7
